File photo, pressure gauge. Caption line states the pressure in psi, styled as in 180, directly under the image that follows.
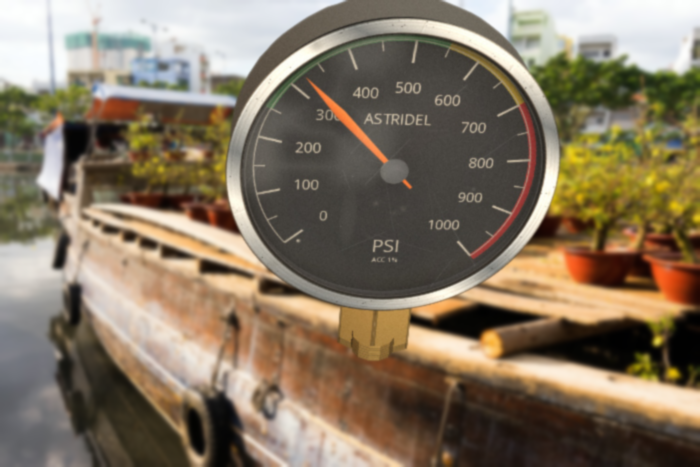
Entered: 325
